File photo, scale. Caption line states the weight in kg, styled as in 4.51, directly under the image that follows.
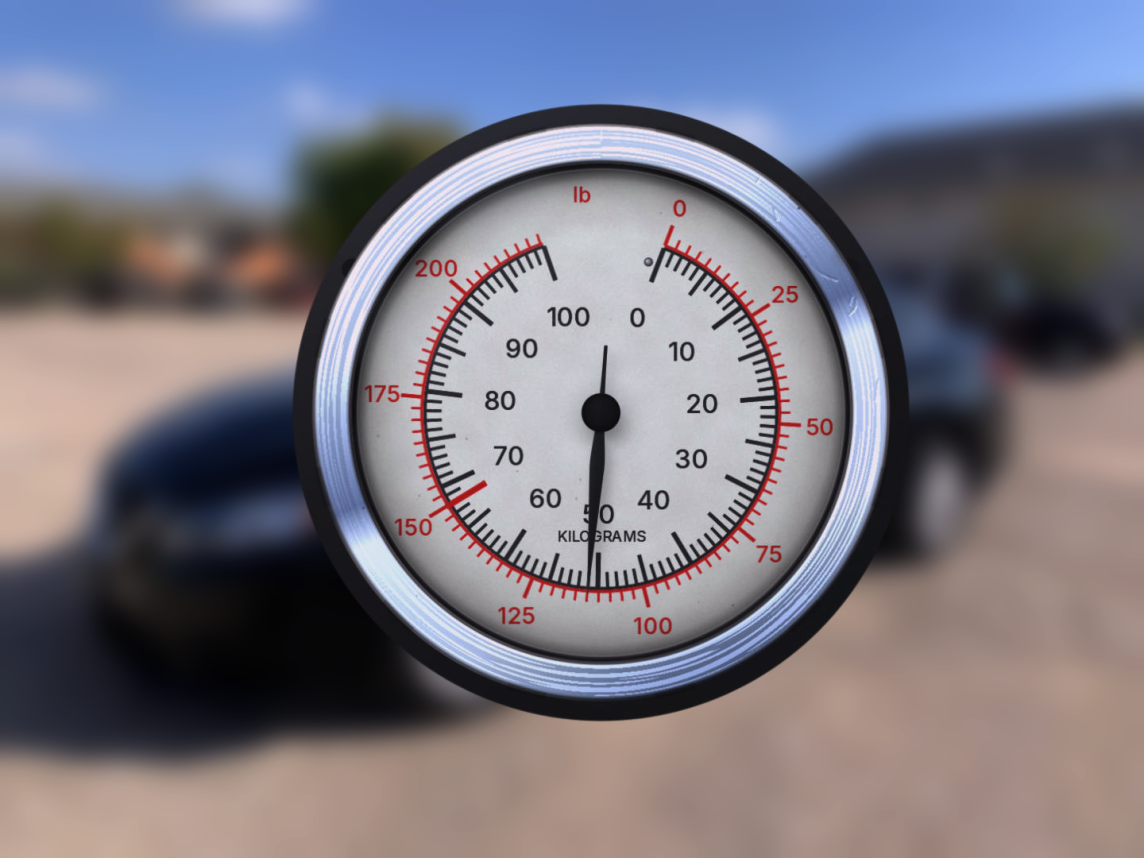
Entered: 51
